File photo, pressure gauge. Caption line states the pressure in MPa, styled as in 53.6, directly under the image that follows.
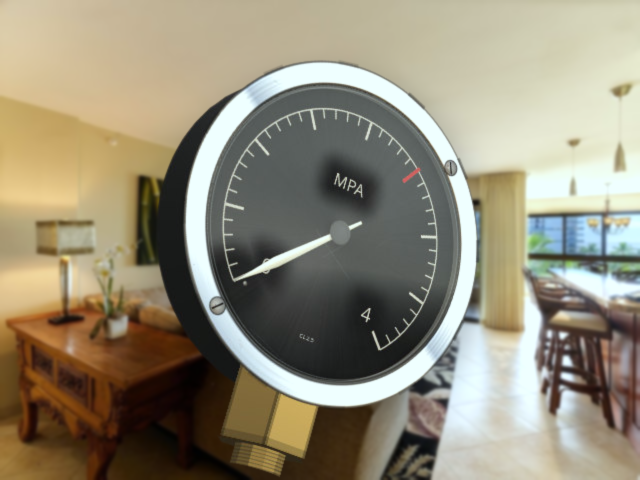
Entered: 0
